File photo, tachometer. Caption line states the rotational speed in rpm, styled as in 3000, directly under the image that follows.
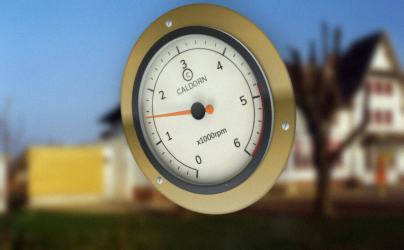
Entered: 1500
